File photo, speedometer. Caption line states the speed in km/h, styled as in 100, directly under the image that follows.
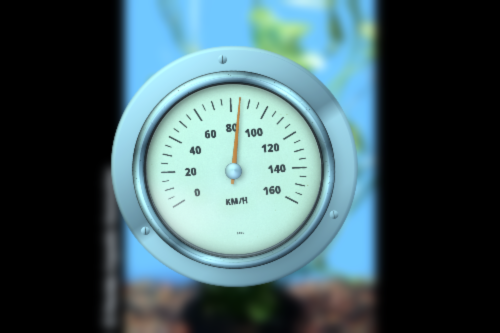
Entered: 85
